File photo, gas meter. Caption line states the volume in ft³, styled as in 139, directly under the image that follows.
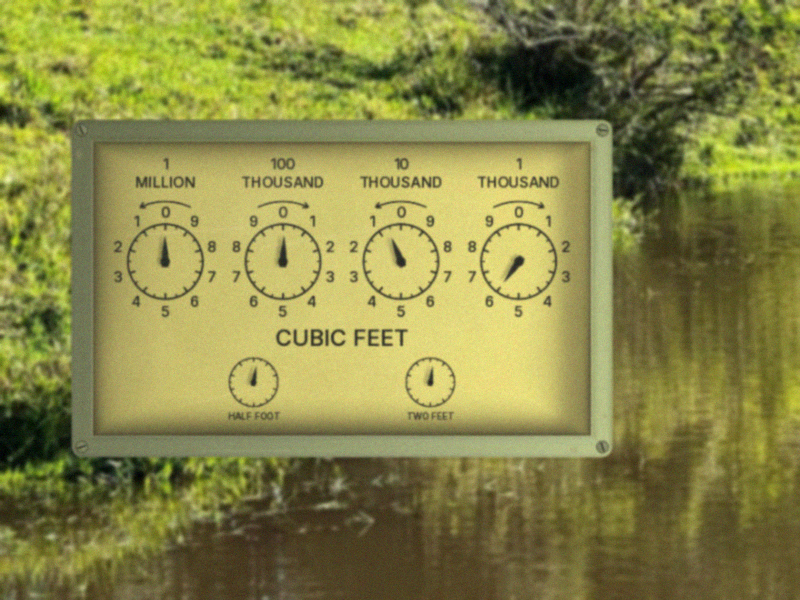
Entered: 600
